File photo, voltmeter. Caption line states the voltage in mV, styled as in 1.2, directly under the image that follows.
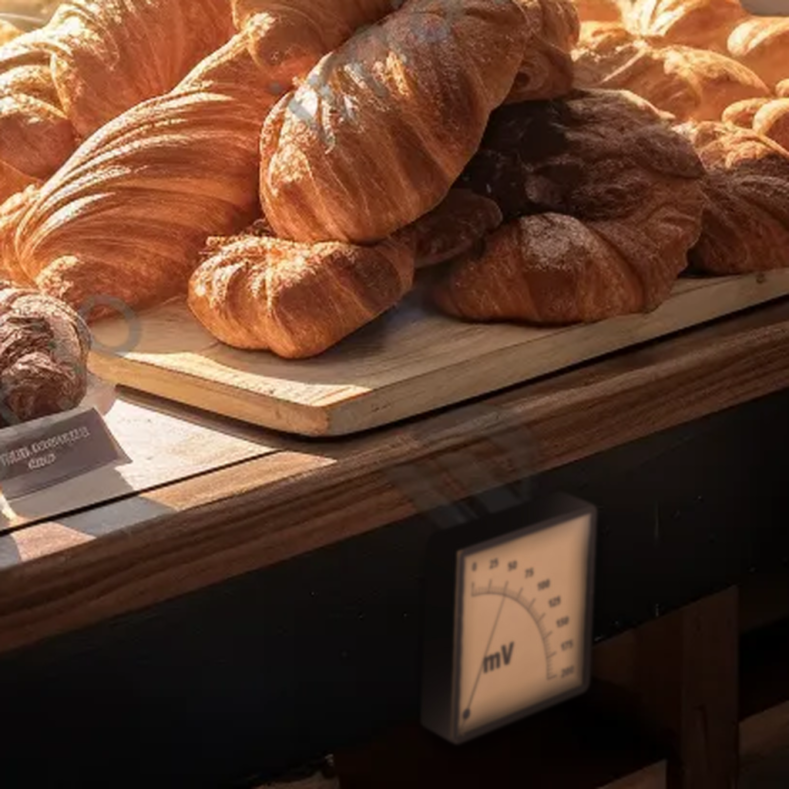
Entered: 50
